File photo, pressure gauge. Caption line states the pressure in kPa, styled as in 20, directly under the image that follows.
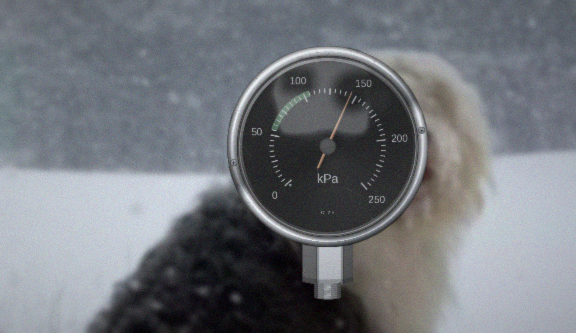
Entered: 145
